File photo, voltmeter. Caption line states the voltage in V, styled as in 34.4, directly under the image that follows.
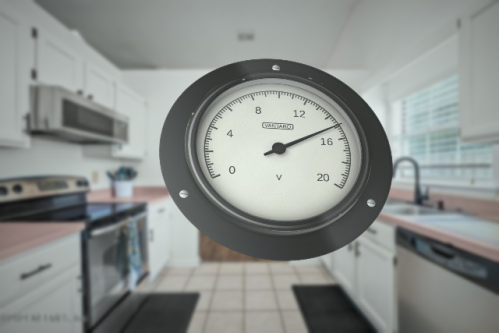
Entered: 15
